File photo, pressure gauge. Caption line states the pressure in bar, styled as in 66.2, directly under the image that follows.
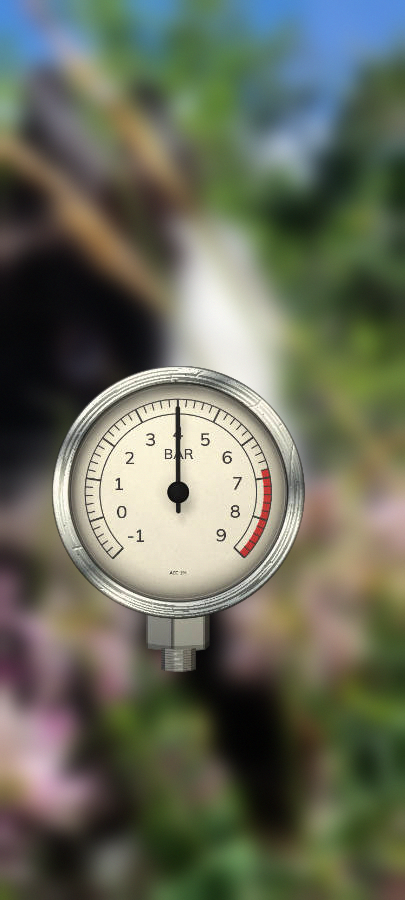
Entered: 4
